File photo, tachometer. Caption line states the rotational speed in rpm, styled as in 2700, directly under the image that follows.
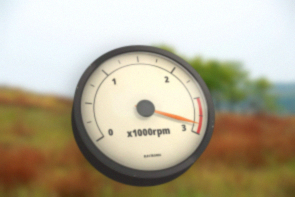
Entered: 2875
